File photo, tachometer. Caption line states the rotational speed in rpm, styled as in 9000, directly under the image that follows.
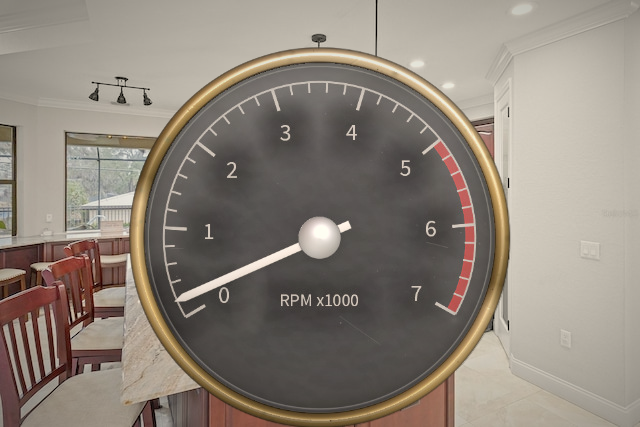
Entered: 200
